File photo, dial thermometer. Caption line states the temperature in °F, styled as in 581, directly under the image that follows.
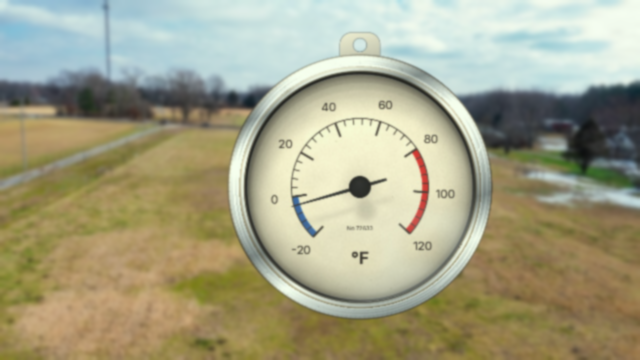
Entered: -4
